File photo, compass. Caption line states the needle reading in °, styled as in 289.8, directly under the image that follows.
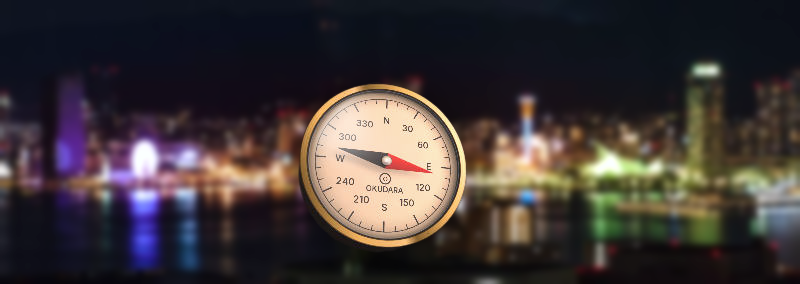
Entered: 100
